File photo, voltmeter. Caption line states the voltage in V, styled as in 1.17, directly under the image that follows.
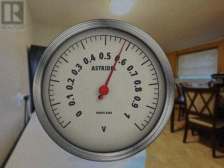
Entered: 0.58
